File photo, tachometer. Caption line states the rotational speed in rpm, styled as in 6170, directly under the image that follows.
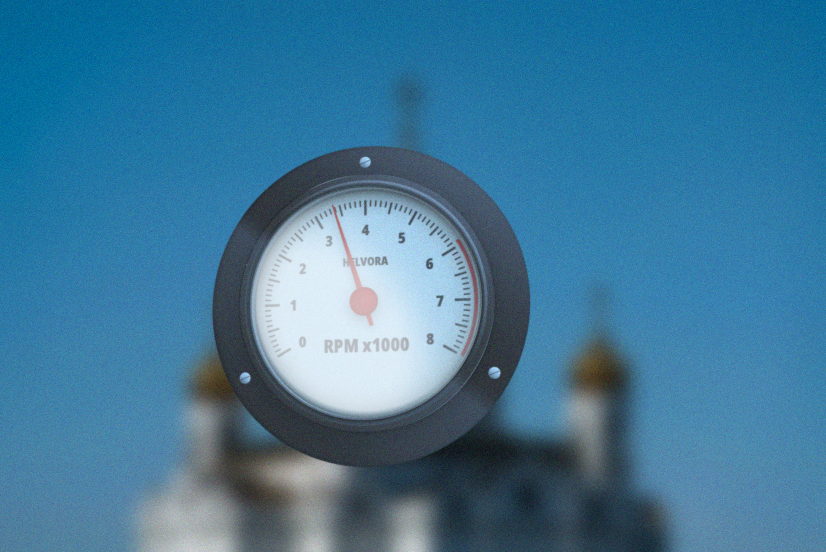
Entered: 3400
